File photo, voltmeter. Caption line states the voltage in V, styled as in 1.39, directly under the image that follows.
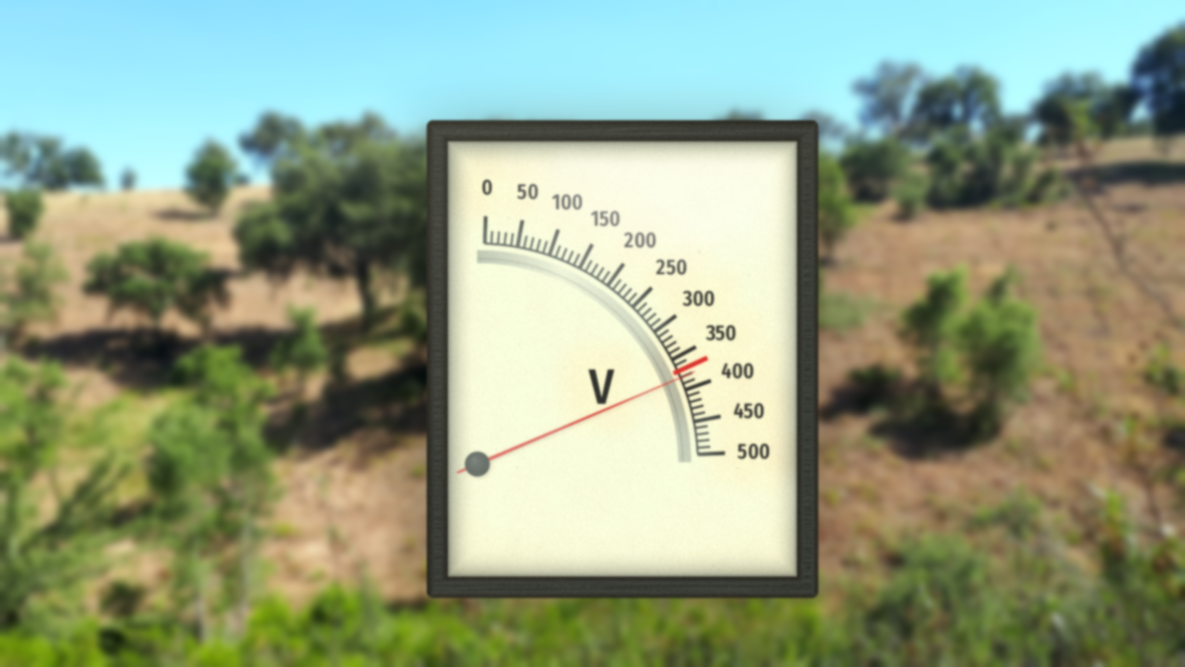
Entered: 380
